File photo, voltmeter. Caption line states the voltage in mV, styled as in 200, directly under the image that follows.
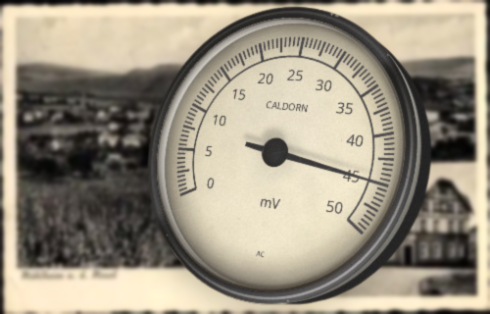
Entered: 45
